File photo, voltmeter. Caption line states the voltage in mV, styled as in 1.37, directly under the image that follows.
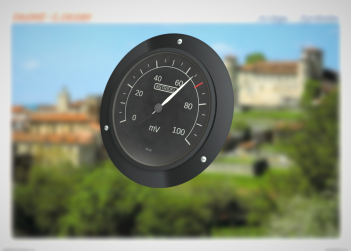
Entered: 65
